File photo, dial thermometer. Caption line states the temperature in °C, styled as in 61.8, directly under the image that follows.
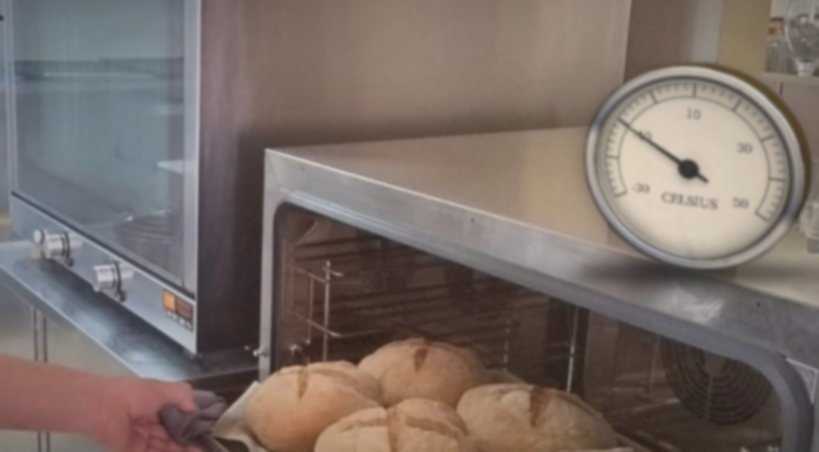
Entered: -10
